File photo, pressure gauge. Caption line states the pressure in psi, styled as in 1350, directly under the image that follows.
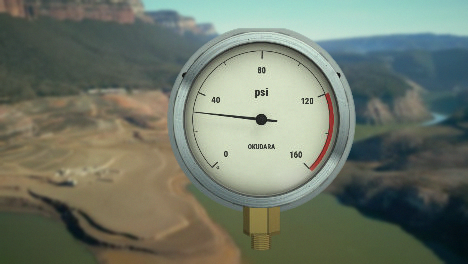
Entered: 30
